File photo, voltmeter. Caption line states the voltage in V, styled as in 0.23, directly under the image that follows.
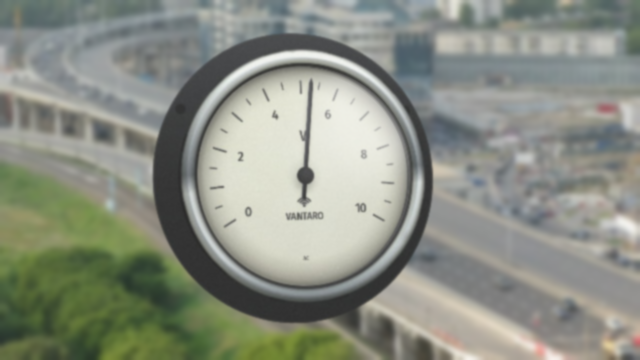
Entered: 5.25
